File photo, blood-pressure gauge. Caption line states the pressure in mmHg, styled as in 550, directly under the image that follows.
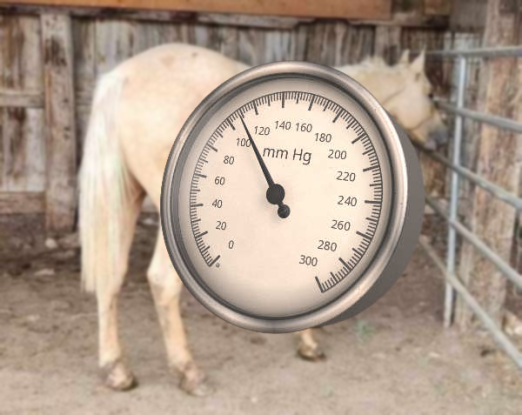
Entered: 110
